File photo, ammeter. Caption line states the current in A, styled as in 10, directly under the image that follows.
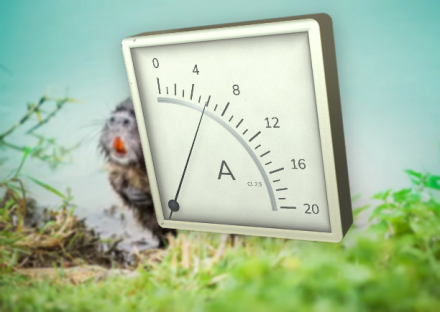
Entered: 6
